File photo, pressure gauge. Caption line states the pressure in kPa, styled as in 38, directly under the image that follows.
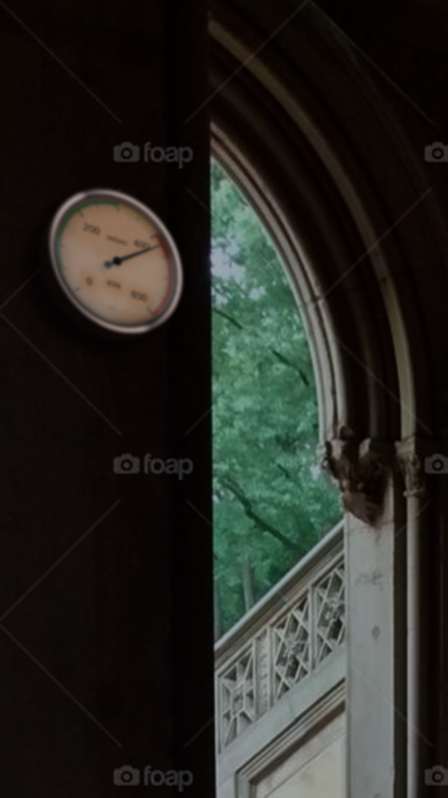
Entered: 425
